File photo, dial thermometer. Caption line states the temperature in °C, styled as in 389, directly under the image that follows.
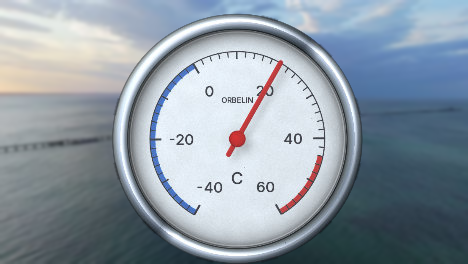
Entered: 20
